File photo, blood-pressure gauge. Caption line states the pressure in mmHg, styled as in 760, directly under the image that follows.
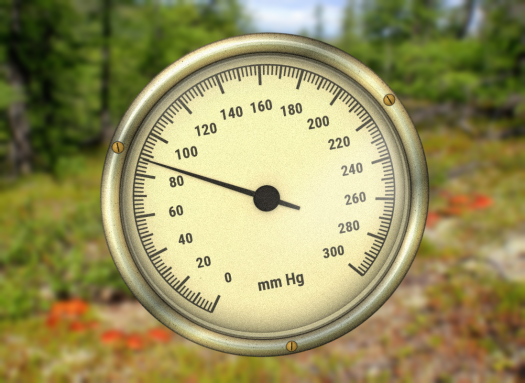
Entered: 88
